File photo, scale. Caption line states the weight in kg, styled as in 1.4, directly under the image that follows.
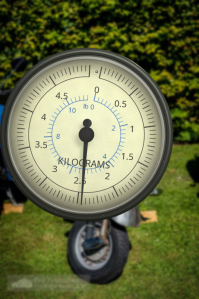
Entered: 2.45
